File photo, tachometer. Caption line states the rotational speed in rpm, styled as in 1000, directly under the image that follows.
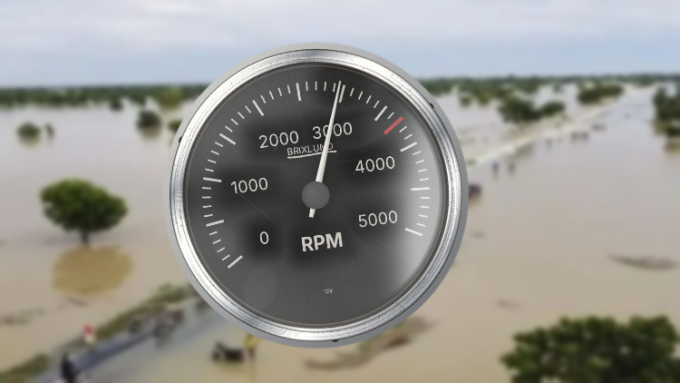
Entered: 2950
